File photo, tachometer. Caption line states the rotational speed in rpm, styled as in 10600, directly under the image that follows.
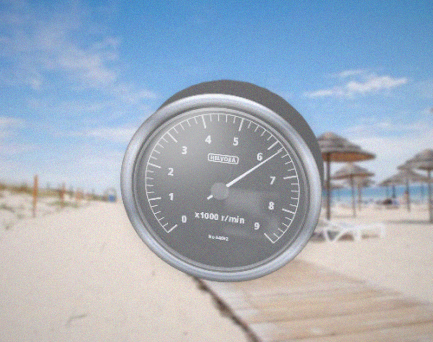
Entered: 6200
